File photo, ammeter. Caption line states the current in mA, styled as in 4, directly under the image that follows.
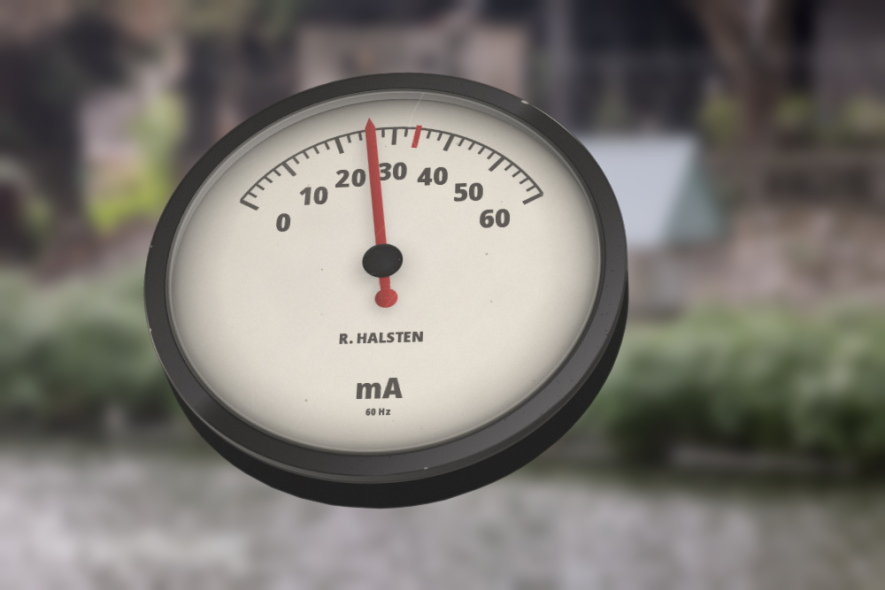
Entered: 26
